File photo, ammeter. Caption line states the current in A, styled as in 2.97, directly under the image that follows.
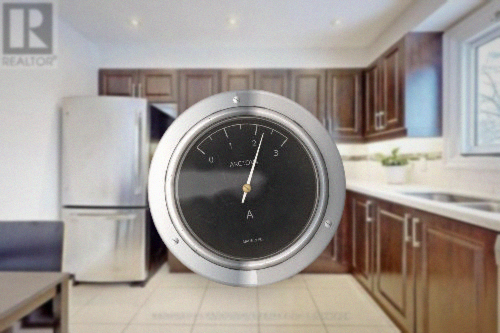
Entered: 2.25
